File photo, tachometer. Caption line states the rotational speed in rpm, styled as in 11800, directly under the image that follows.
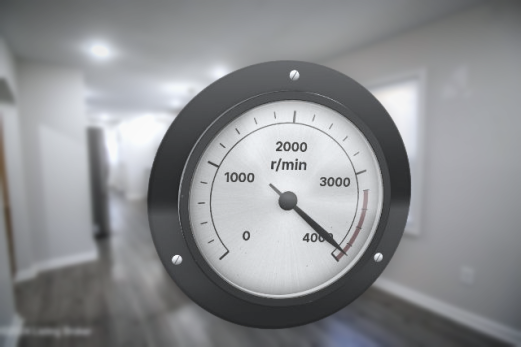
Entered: 3900
